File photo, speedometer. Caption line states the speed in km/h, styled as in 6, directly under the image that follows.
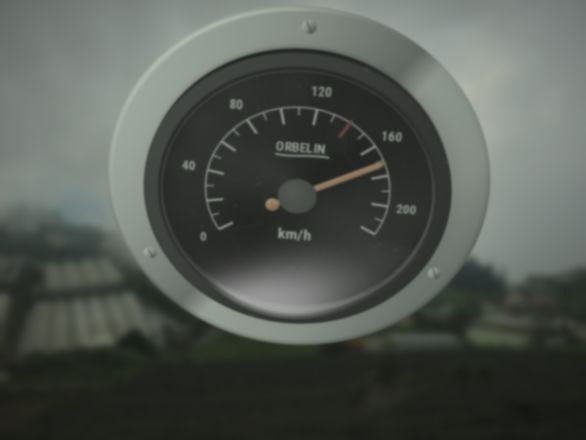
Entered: 170
